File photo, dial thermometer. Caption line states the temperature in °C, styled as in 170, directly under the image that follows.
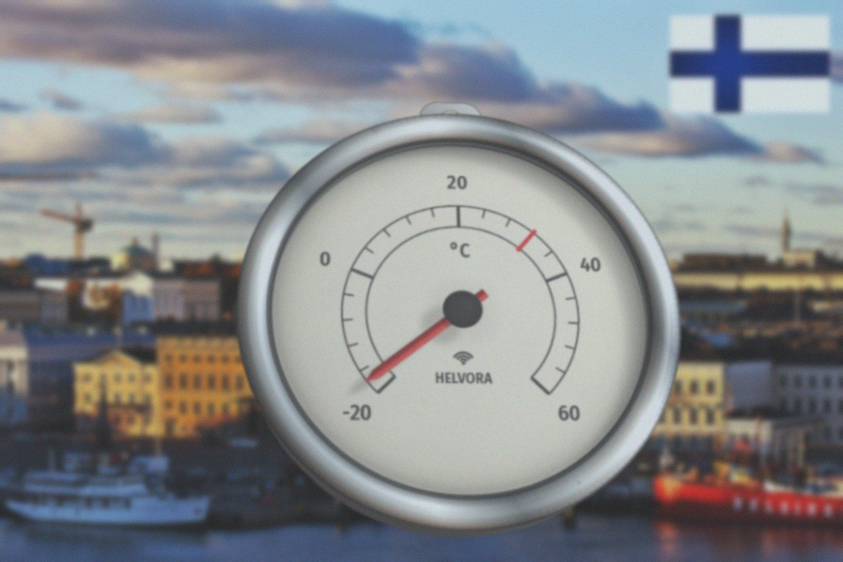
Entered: -18
